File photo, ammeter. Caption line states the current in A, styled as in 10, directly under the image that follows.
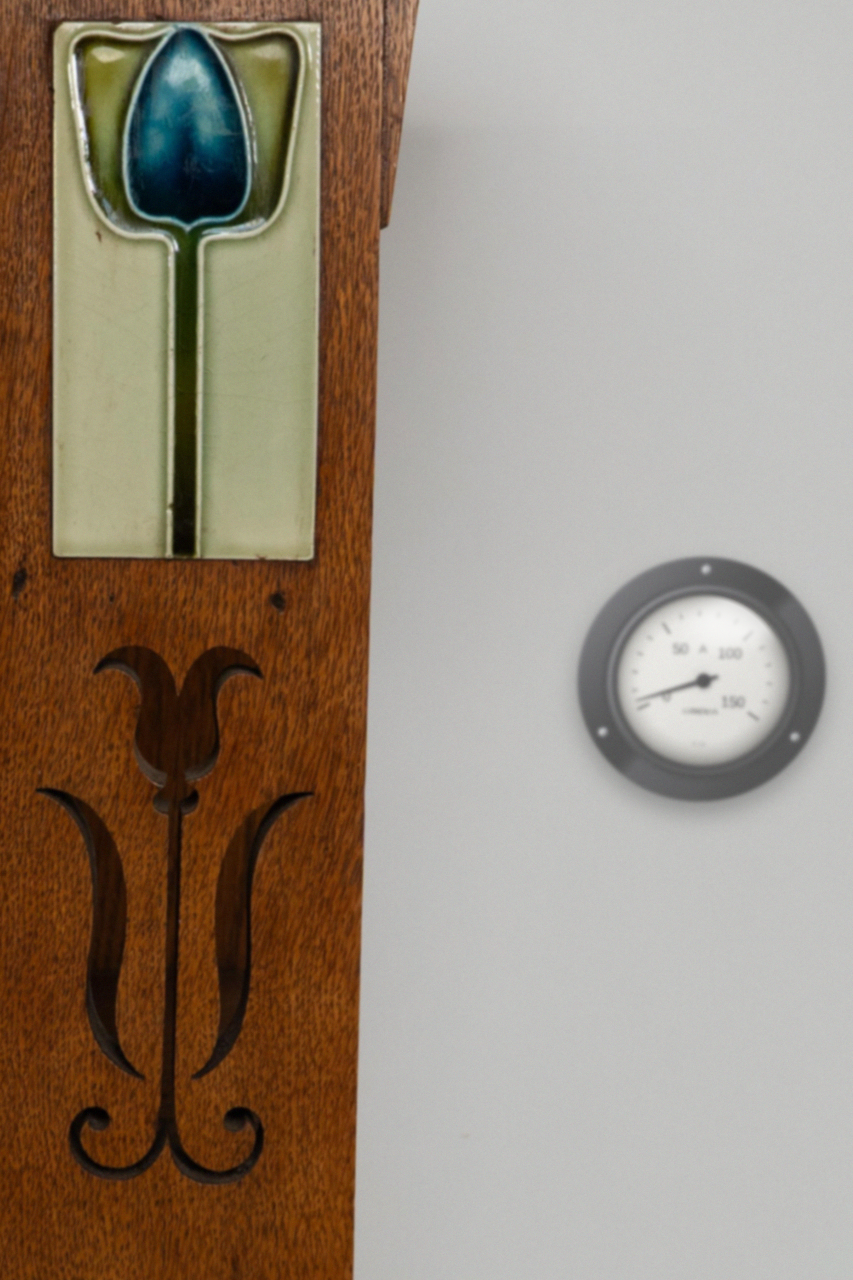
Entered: 5
